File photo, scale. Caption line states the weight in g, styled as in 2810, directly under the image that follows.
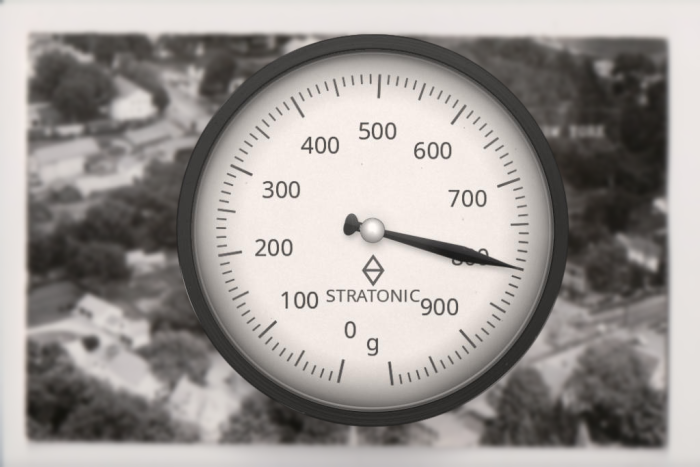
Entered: 800
